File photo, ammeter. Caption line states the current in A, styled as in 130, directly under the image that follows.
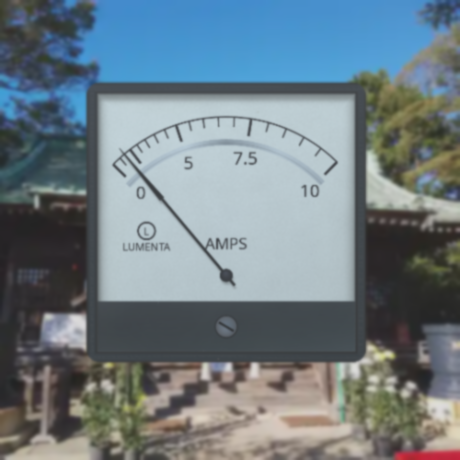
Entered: 2
